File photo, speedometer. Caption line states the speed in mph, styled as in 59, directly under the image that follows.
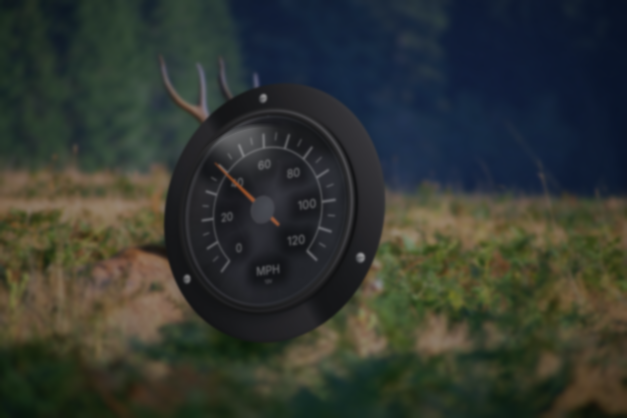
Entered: 40
